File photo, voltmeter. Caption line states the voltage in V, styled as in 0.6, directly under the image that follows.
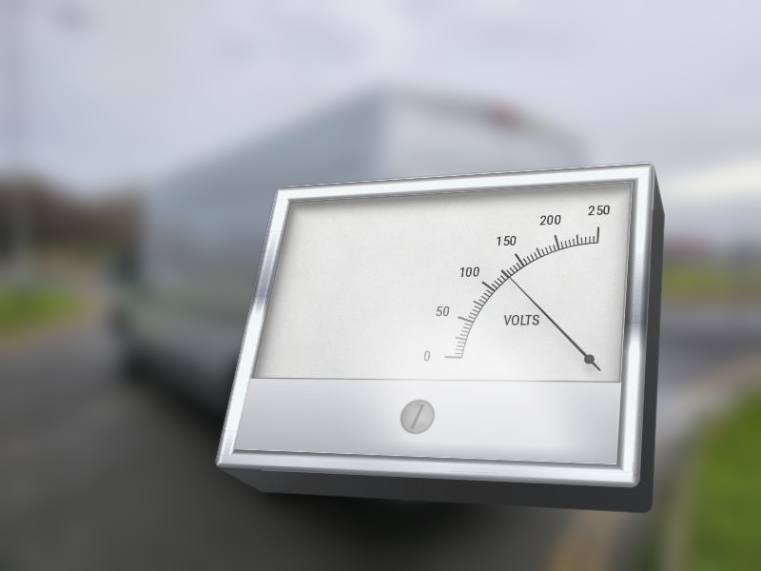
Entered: 125
